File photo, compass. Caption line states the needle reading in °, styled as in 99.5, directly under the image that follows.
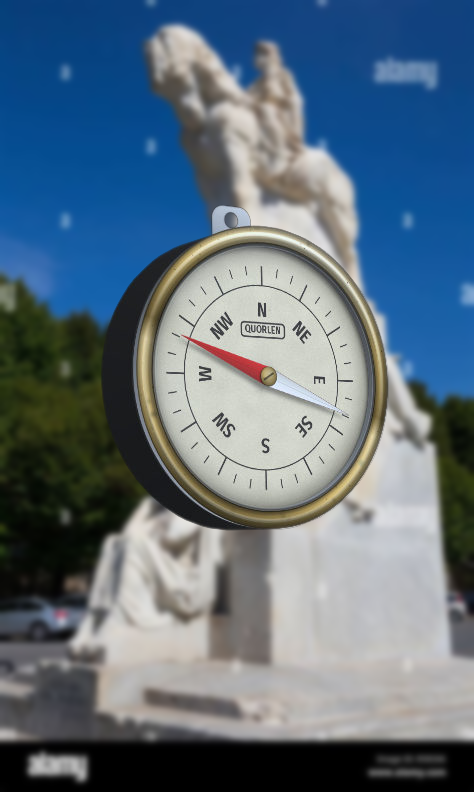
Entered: 290
